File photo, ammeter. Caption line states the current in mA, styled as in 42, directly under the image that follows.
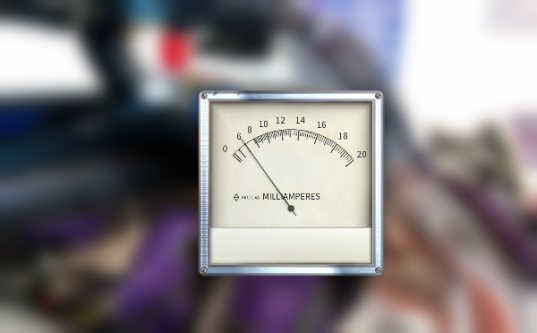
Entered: 6
